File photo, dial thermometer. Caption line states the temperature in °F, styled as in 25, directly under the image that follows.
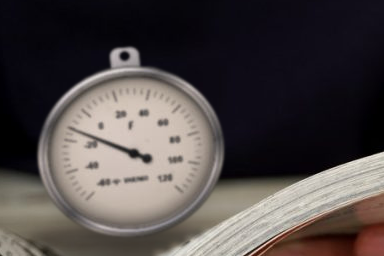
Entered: -12
